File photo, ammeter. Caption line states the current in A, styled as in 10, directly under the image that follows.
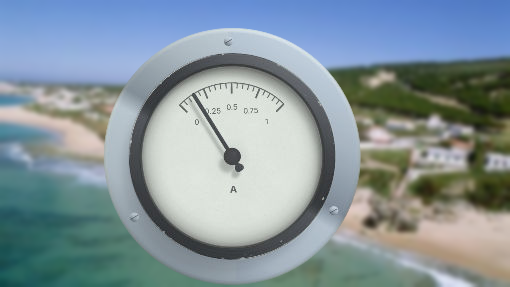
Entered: 0.15
